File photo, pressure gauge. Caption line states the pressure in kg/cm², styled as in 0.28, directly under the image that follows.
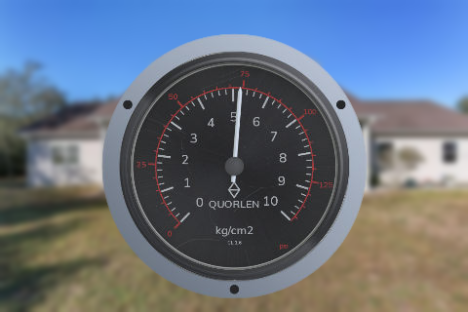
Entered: 5.2
